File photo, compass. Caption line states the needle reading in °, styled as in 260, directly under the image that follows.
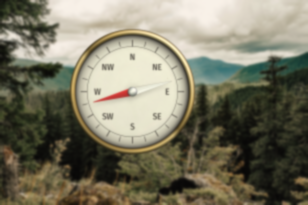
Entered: 255
